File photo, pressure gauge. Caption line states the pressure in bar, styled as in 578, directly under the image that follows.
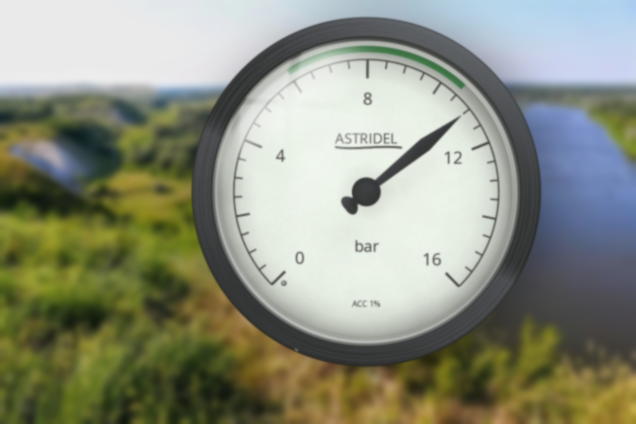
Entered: 11
